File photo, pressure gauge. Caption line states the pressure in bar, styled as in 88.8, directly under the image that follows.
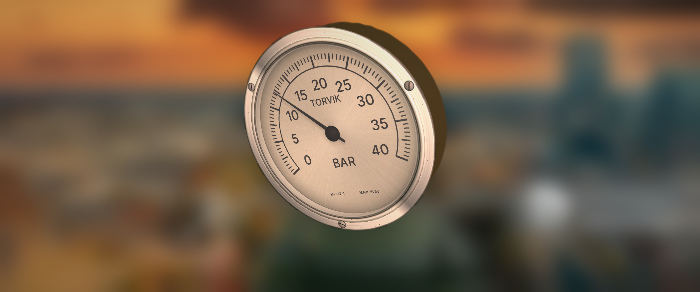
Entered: 12.5
